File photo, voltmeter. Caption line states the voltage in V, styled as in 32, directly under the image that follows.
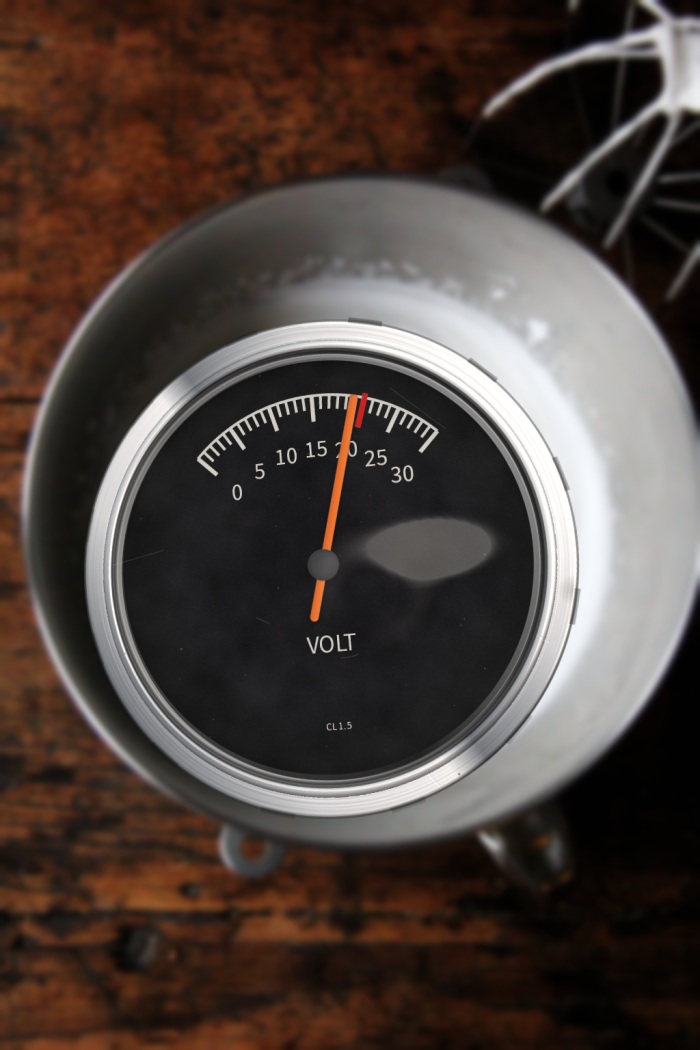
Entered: 20
